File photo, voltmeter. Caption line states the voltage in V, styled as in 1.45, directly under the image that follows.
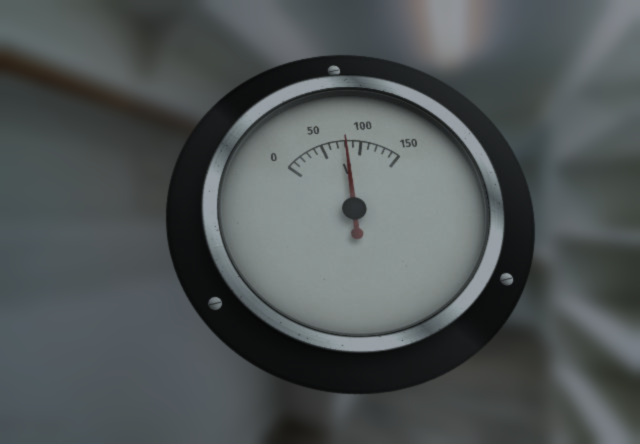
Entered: 80
